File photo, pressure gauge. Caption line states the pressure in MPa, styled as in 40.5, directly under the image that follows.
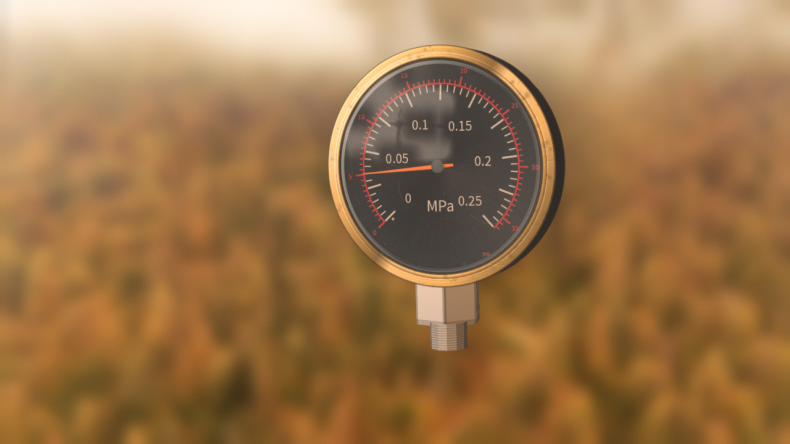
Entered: 0.035
